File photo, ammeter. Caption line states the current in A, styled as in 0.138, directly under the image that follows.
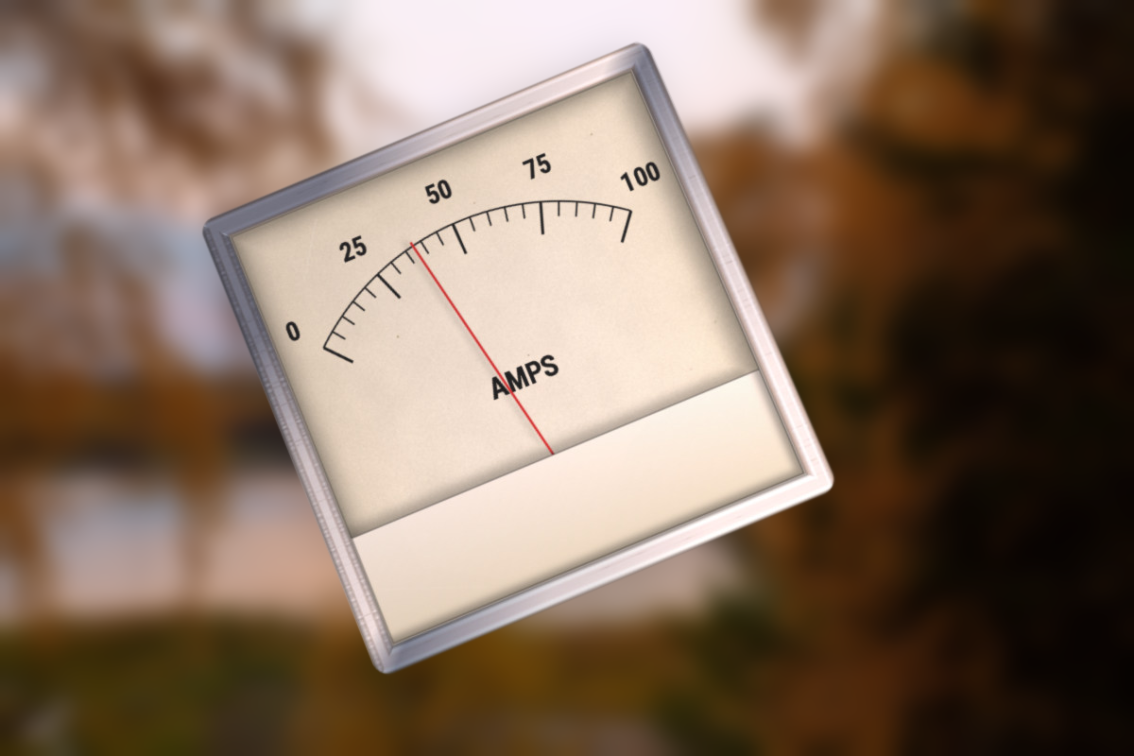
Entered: 37.5
